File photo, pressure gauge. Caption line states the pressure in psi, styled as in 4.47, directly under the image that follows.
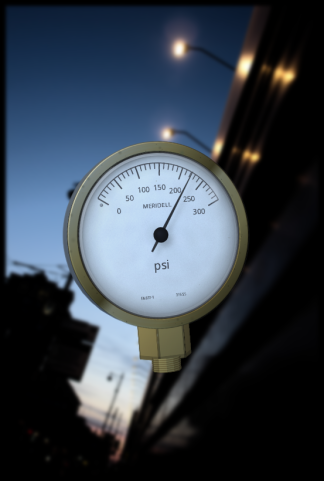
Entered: 220
